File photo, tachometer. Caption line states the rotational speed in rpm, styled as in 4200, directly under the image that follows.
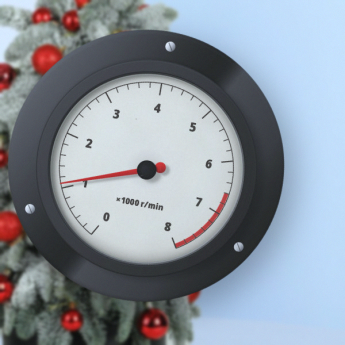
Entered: 1100
